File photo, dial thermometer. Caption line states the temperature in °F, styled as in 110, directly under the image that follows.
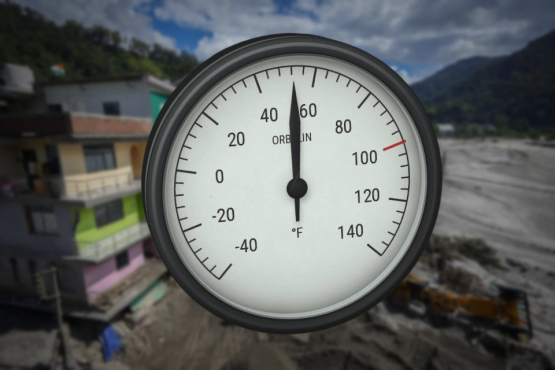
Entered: 52
